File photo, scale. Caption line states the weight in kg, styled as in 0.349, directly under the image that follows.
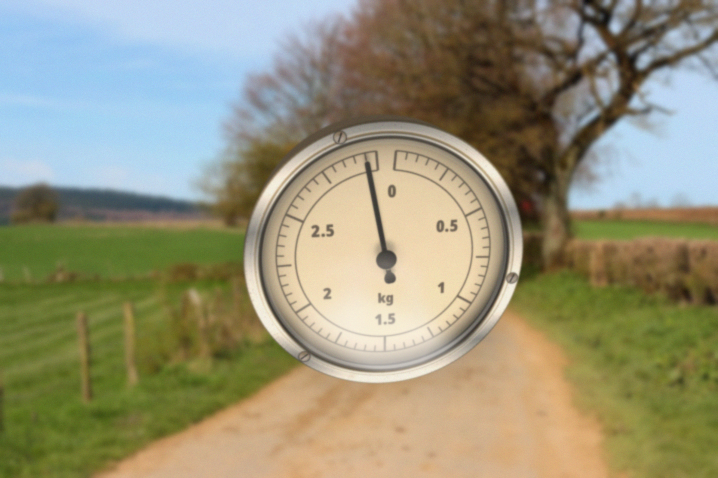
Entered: 2.95
